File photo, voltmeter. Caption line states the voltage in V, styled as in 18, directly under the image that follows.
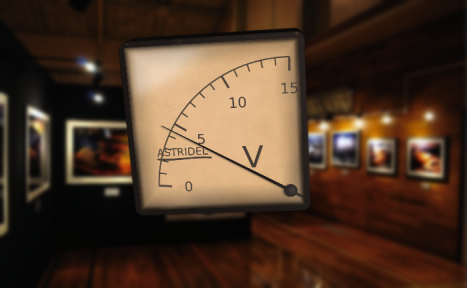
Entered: 4.5
